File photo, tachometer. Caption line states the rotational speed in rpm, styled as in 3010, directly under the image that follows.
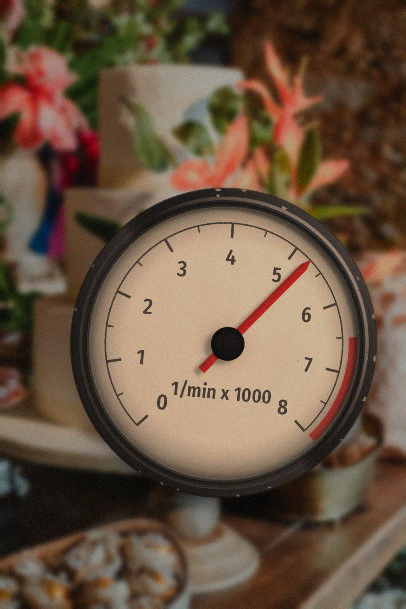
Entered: 5250
